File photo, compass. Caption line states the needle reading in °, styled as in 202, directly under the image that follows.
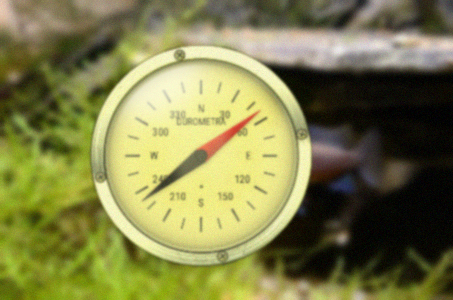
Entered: 52.5
